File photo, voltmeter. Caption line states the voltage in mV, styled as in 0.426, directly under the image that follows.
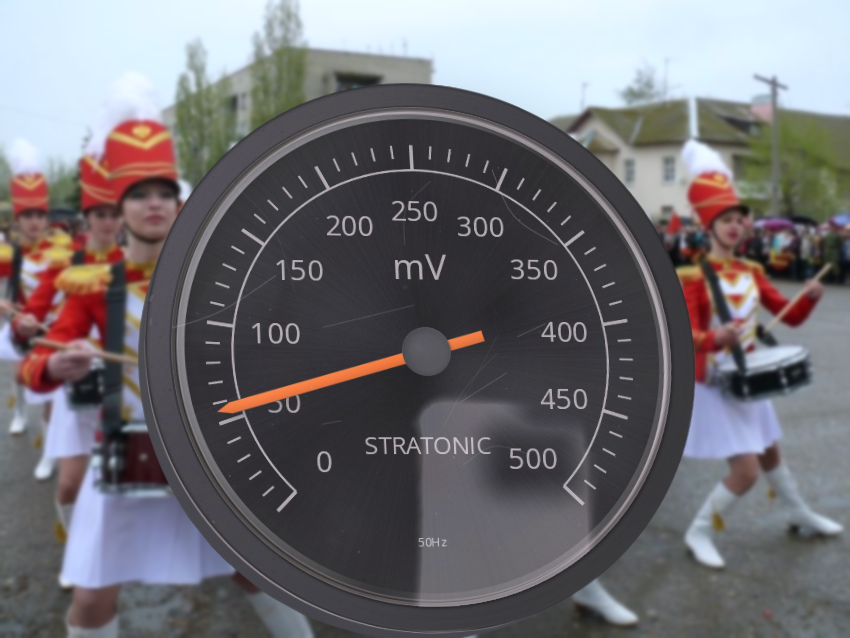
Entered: 55
